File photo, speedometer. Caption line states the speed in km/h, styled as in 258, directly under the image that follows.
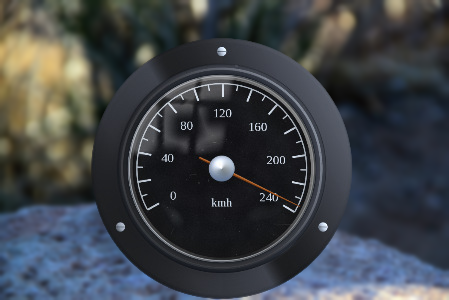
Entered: 235
